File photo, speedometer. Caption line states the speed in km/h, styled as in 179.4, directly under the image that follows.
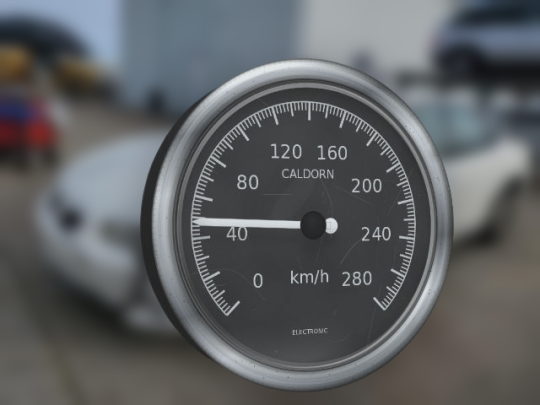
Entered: 48
